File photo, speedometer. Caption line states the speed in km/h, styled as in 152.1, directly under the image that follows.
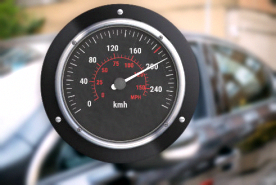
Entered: 200
